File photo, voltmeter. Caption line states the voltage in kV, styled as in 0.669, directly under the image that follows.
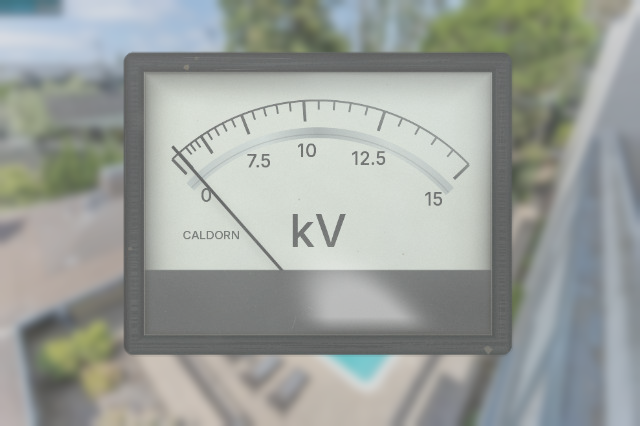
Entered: 2.5
